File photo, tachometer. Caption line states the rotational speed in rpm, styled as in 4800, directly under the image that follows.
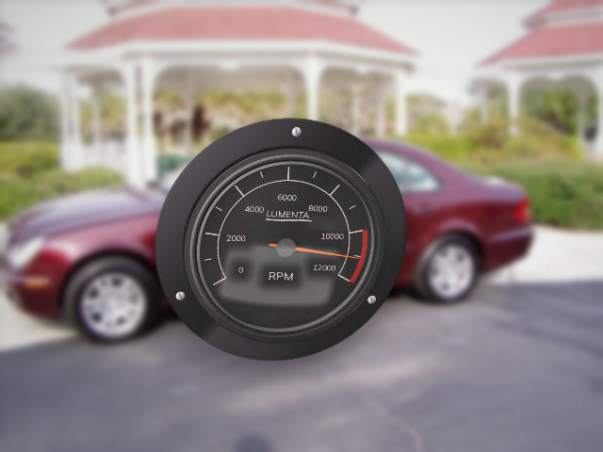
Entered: 11000
